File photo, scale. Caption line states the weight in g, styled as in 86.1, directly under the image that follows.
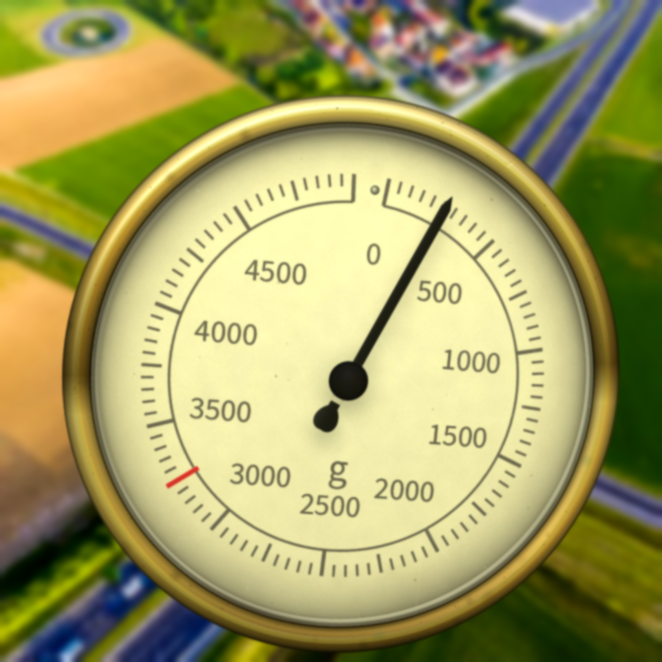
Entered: 250
